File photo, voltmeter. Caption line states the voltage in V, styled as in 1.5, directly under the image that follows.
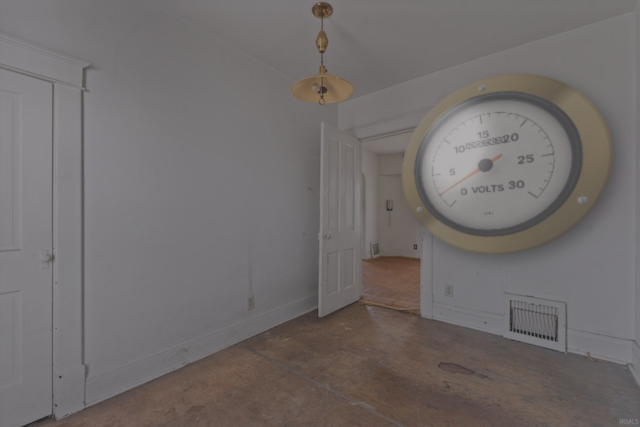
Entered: 2
